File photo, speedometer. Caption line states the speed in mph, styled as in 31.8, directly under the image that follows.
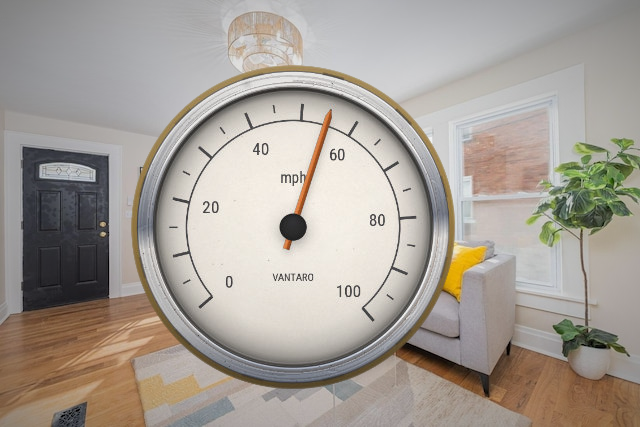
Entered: 55
